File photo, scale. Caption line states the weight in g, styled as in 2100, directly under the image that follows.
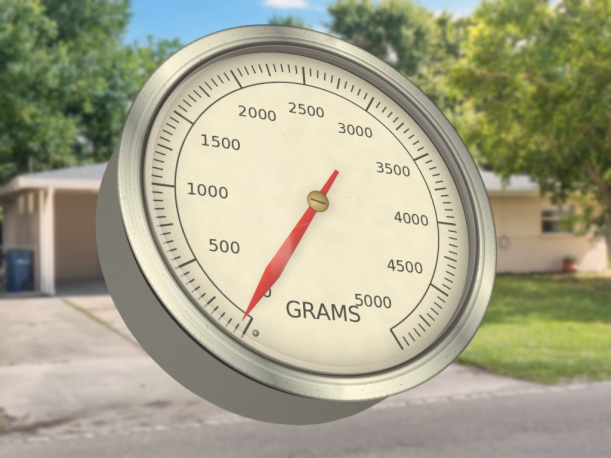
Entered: 50
